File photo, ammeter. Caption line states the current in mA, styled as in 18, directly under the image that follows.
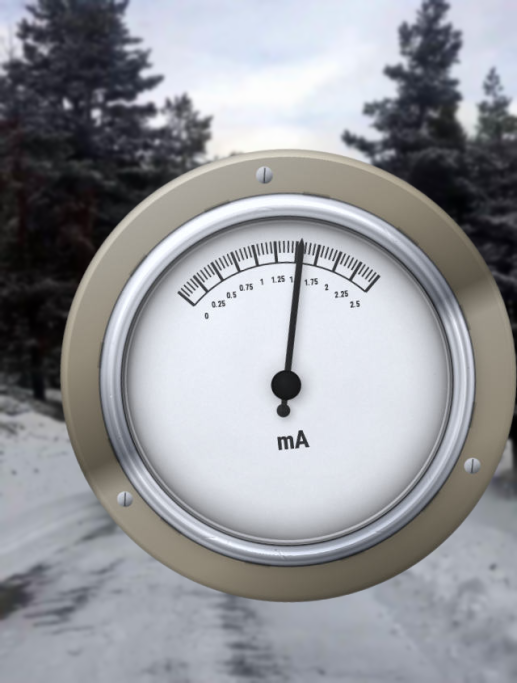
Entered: 1.55
